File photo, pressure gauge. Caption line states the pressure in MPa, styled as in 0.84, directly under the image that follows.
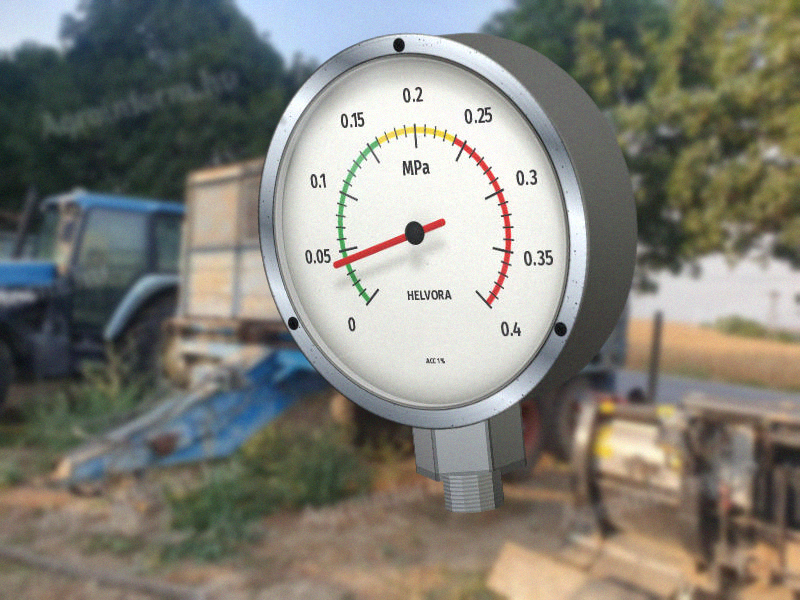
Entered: 0.04
